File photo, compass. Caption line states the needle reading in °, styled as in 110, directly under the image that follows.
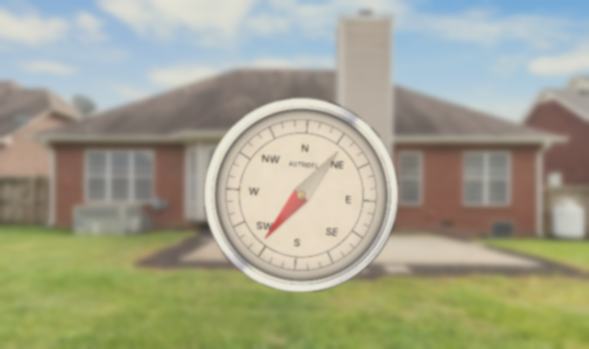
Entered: 215
